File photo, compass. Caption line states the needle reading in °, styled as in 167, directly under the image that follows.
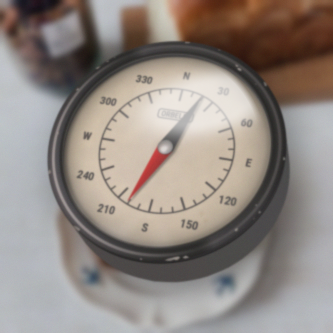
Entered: 200
